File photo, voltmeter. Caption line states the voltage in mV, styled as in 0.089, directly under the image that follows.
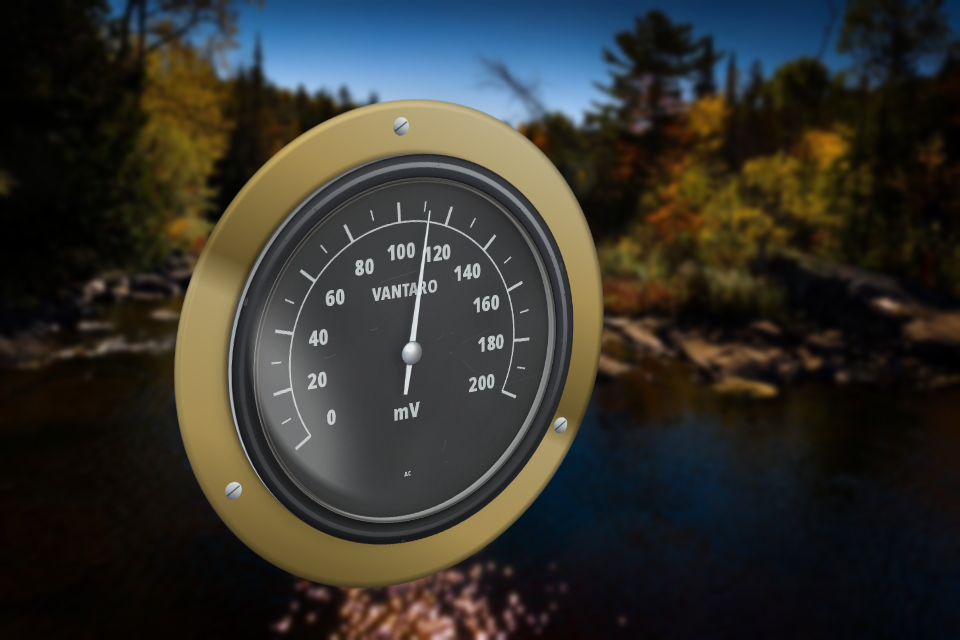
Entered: 110
